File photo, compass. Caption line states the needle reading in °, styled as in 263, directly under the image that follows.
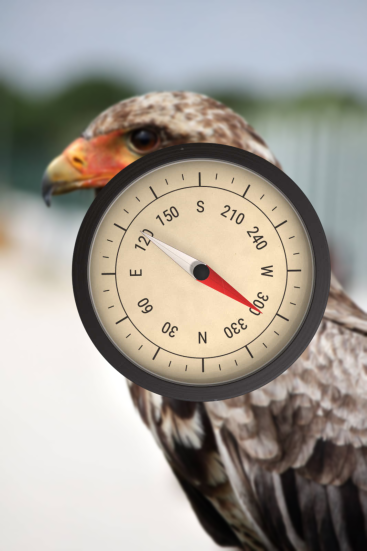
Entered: 305
